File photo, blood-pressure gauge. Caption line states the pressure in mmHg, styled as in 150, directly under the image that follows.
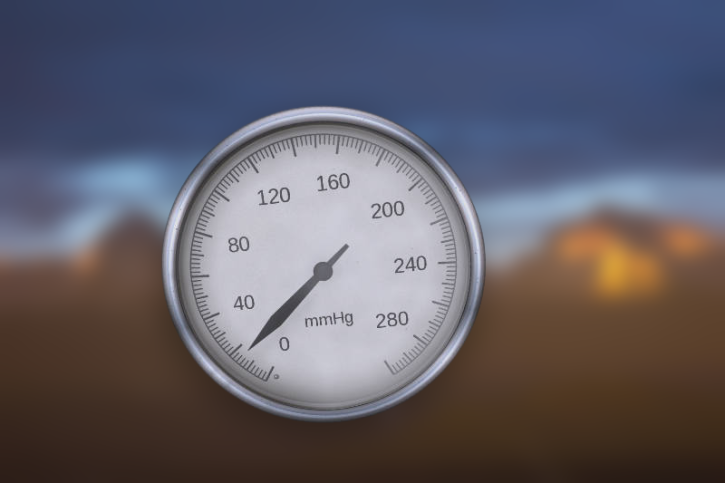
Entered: 16
